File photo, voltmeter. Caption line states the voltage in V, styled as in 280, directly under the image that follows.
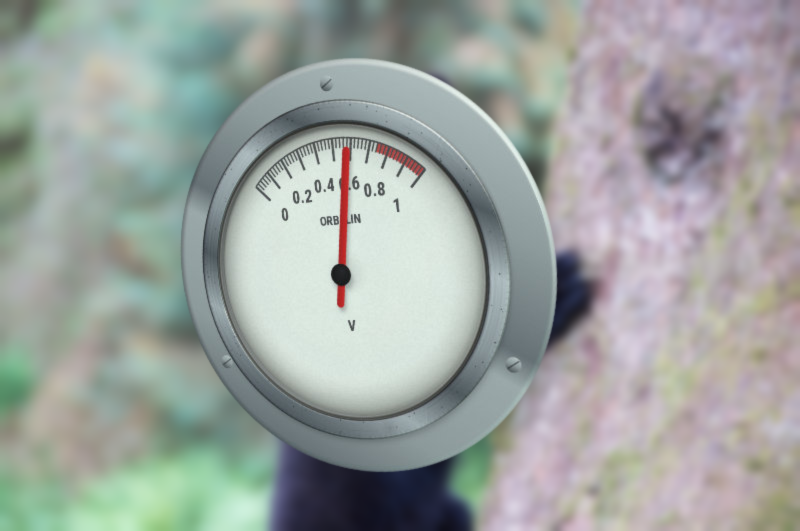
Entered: 0.6
